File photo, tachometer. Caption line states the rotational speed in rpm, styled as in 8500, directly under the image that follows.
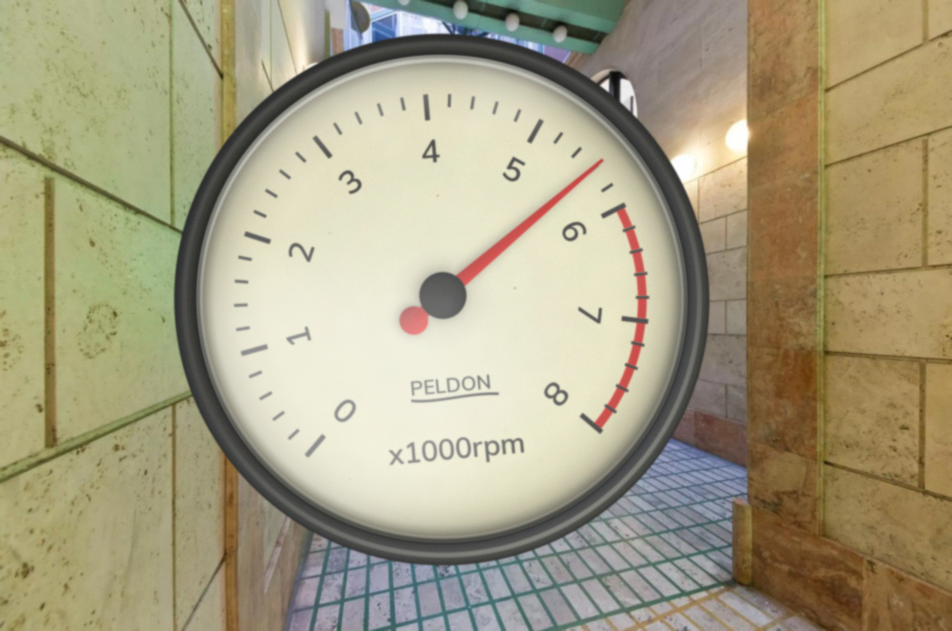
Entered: 5600
